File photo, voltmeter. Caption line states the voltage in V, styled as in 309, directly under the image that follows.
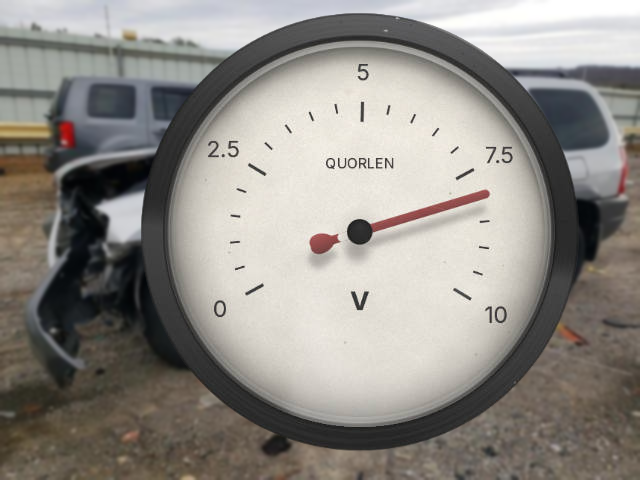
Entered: 8
